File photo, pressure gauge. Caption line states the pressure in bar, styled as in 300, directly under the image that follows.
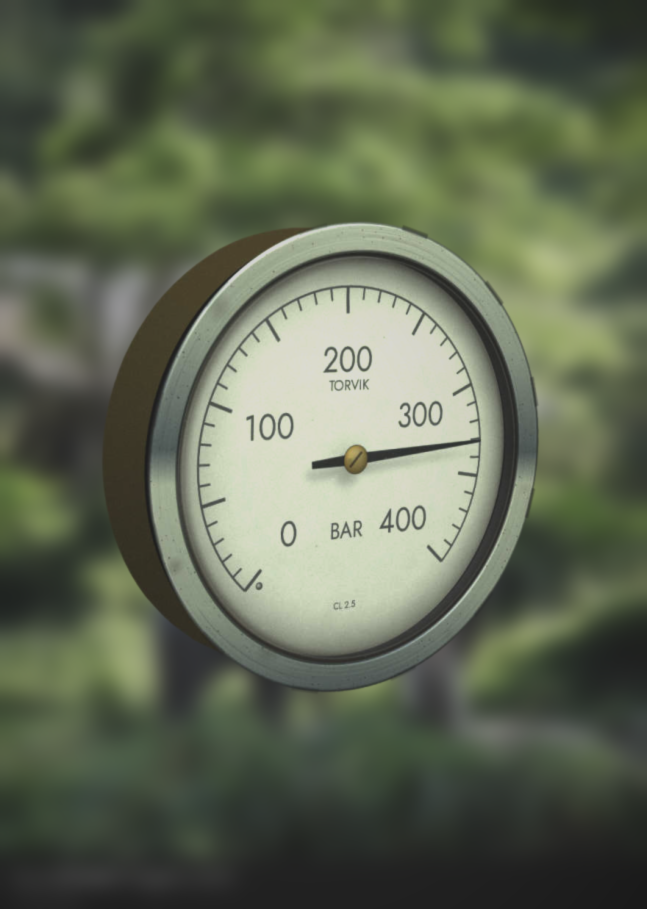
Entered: 330
